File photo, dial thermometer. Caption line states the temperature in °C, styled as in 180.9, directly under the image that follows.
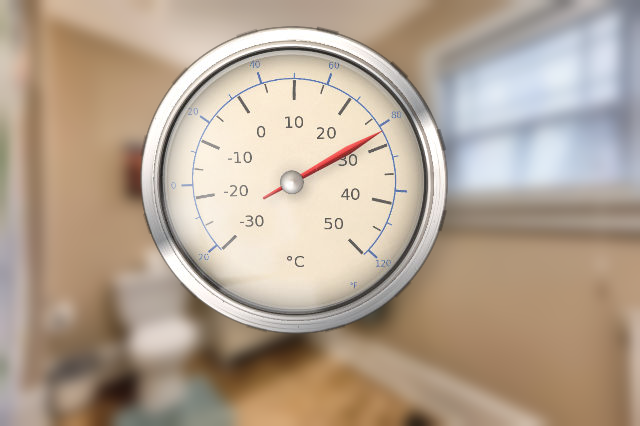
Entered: 27.5
